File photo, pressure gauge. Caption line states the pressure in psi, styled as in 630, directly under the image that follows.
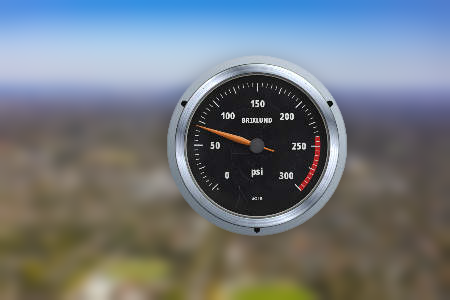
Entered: 70
